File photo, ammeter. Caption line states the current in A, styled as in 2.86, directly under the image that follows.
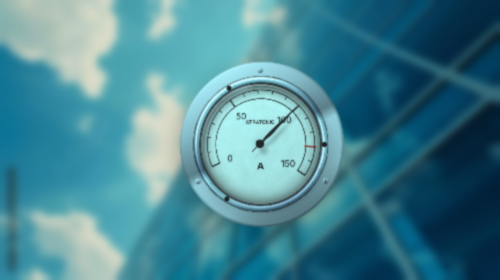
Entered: 100
